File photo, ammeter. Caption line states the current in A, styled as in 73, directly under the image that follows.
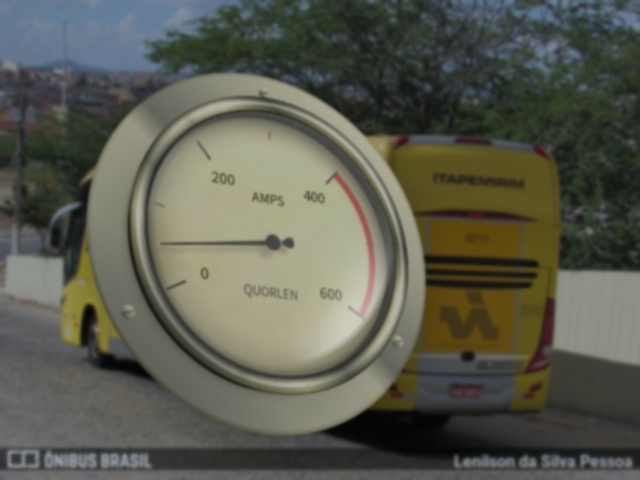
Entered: 50
